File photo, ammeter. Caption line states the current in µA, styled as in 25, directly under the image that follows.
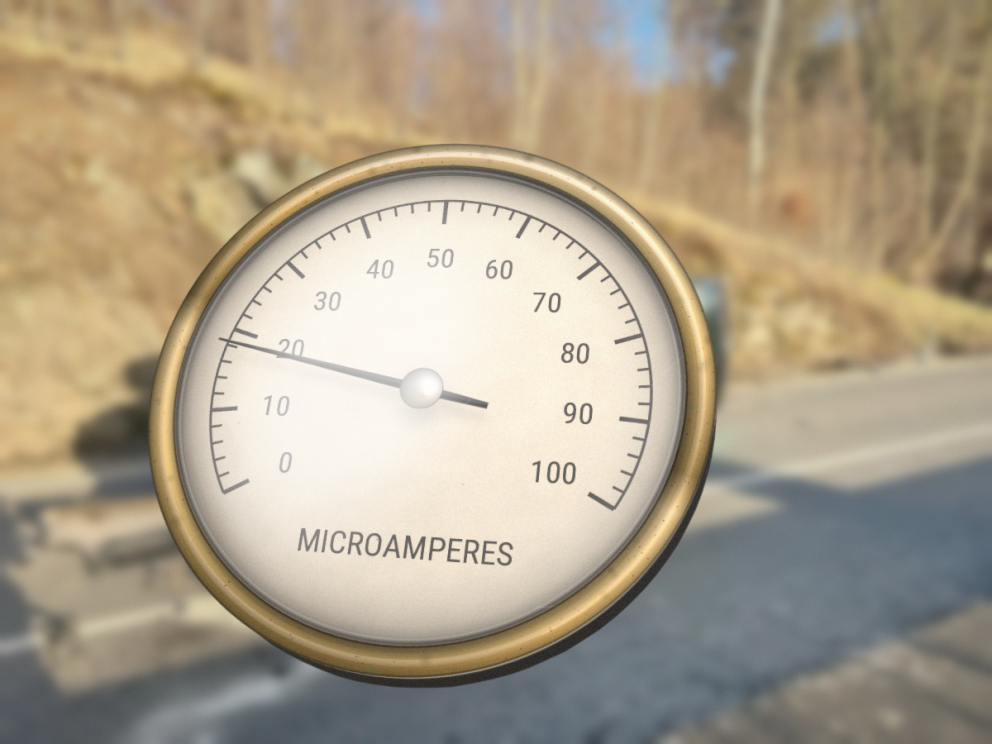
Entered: 18
